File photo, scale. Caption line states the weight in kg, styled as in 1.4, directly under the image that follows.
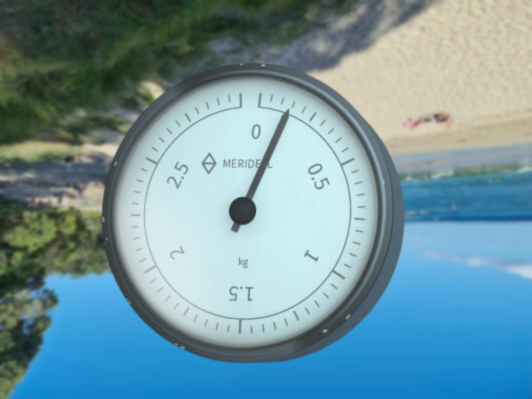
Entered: 0.15
